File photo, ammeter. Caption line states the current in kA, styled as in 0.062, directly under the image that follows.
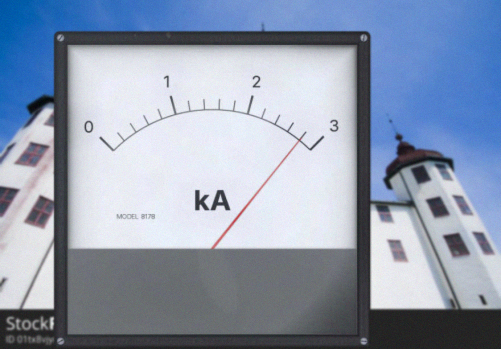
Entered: 2.8
